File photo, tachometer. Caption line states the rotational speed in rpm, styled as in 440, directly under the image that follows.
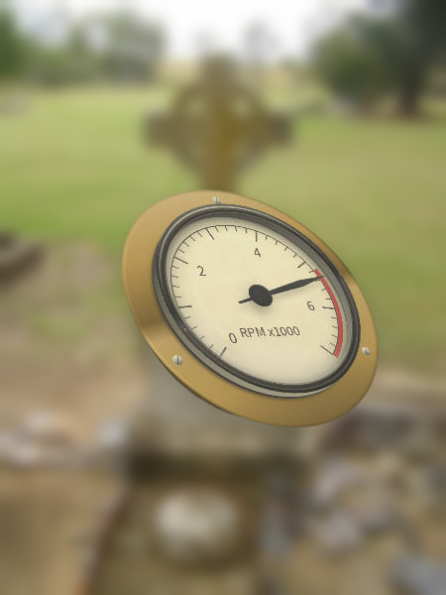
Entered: 5400
